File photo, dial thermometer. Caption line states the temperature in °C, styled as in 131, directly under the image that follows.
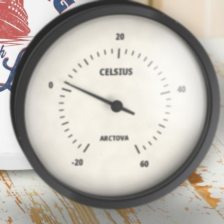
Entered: 2
